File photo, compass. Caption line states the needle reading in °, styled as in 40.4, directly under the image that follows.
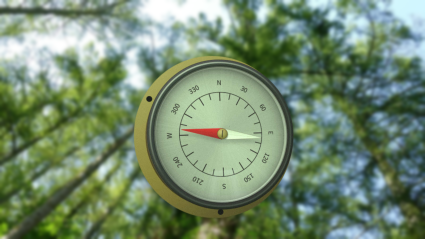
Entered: 277.5
